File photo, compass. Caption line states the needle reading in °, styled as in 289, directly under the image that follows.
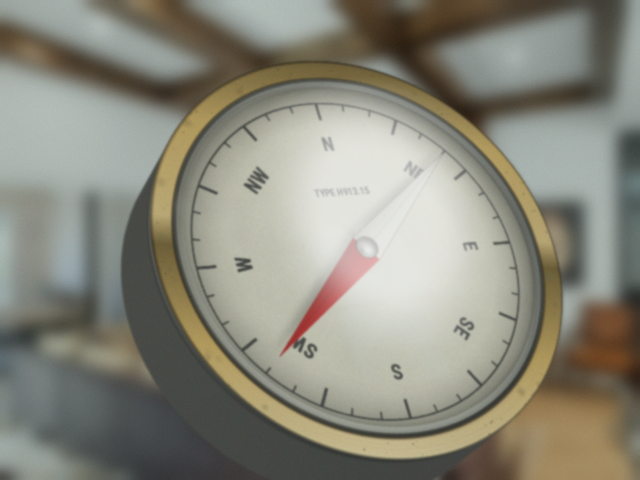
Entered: 230
